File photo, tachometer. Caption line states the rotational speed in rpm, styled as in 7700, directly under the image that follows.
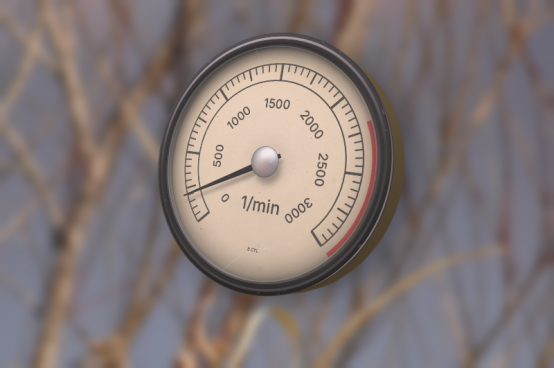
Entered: 200
